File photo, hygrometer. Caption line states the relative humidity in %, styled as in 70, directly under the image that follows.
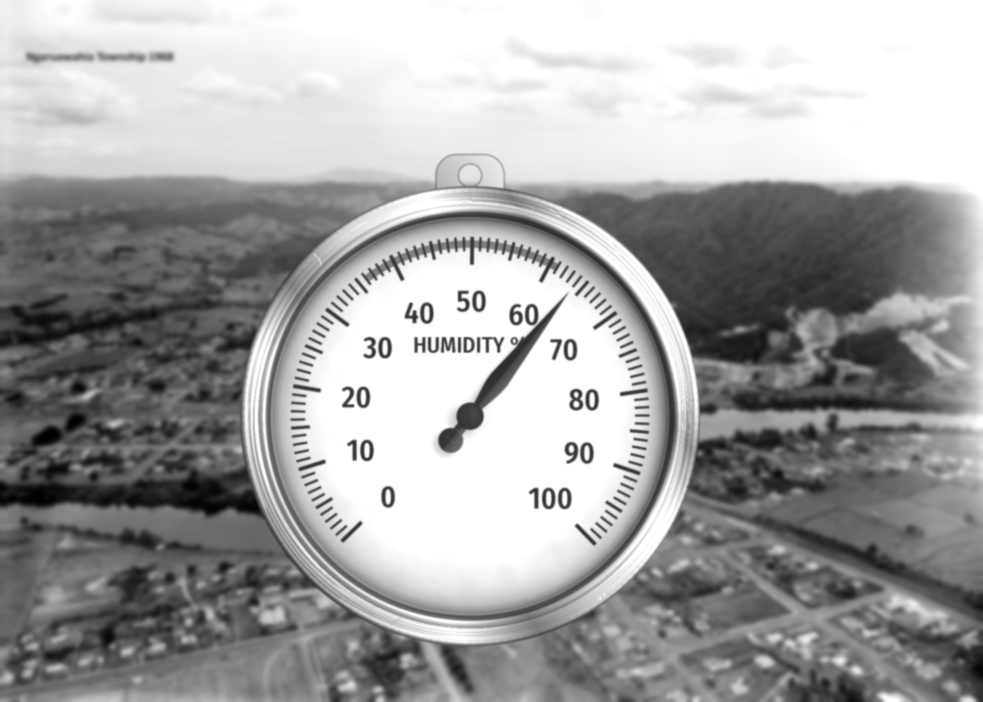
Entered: 64
